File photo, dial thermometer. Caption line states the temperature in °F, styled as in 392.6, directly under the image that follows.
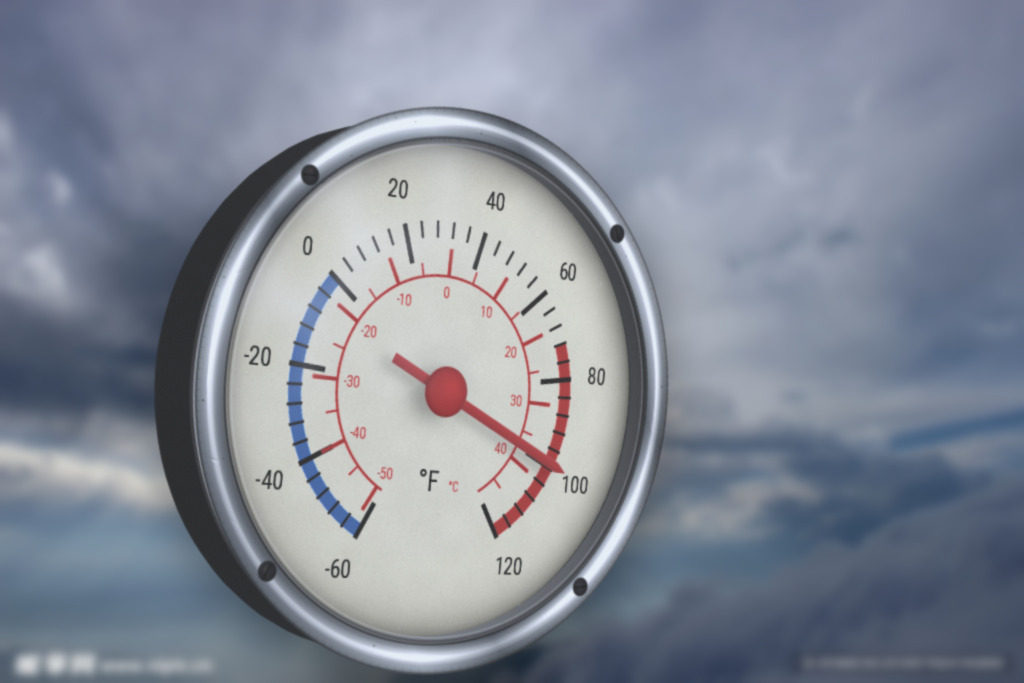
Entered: 100
